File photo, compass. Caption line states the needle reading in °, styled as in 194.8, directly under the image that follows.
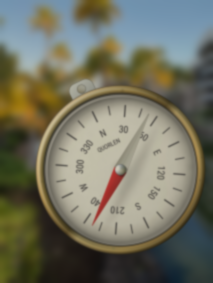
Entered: 232.5
